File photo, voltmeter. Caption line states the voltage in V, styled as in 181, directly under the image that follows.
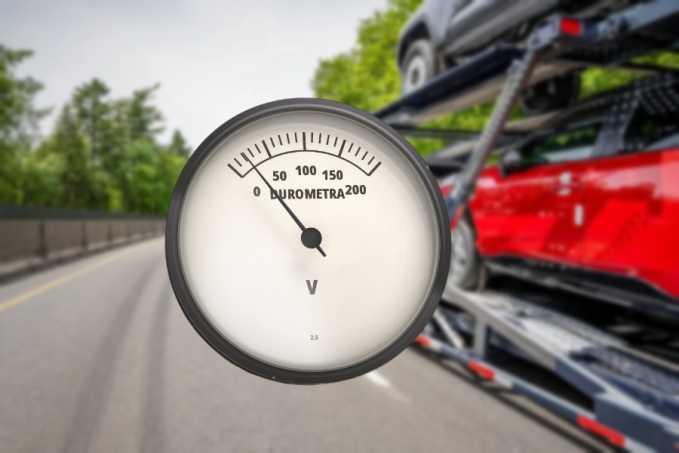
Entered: 20
